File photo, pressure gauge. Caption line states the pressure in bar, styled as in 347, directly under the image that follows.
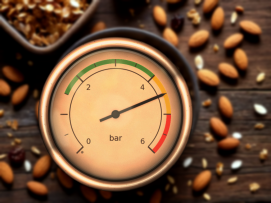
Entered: 4.5
